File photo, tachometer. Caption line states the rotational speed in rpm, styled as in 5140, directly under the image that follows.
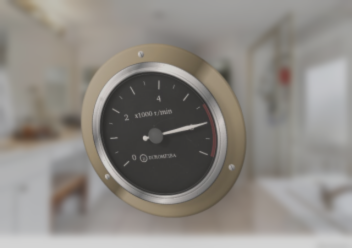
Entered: 6000
